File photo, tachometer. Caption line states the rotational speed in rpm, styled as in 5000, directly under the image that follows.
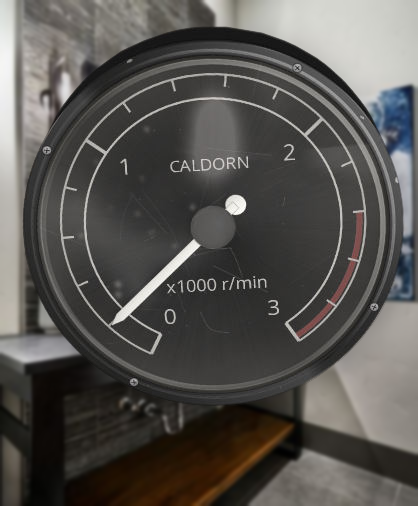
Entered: 200
